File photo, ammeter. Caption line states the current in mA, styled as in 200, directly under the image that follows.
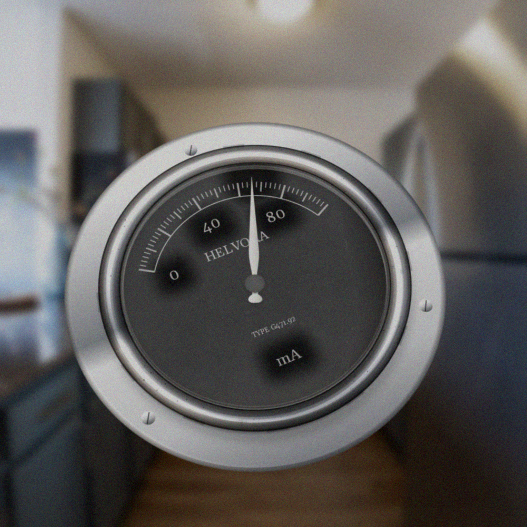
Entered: 66
